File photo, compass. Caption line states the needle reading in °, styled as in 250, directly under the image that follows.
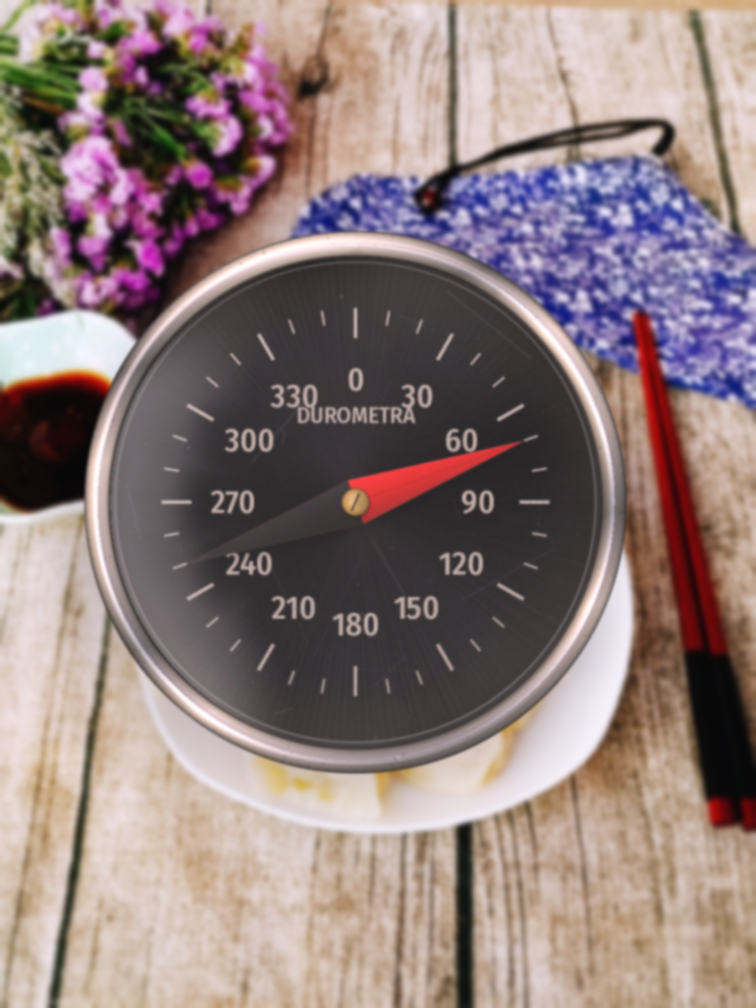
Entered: 70
